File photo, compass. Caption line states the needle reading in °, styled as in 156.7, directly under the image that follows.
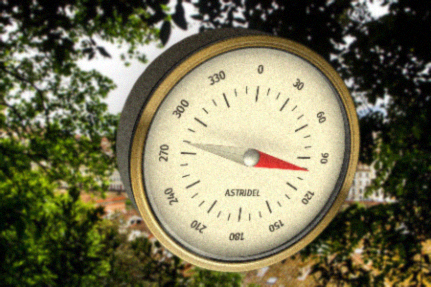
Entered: 100
